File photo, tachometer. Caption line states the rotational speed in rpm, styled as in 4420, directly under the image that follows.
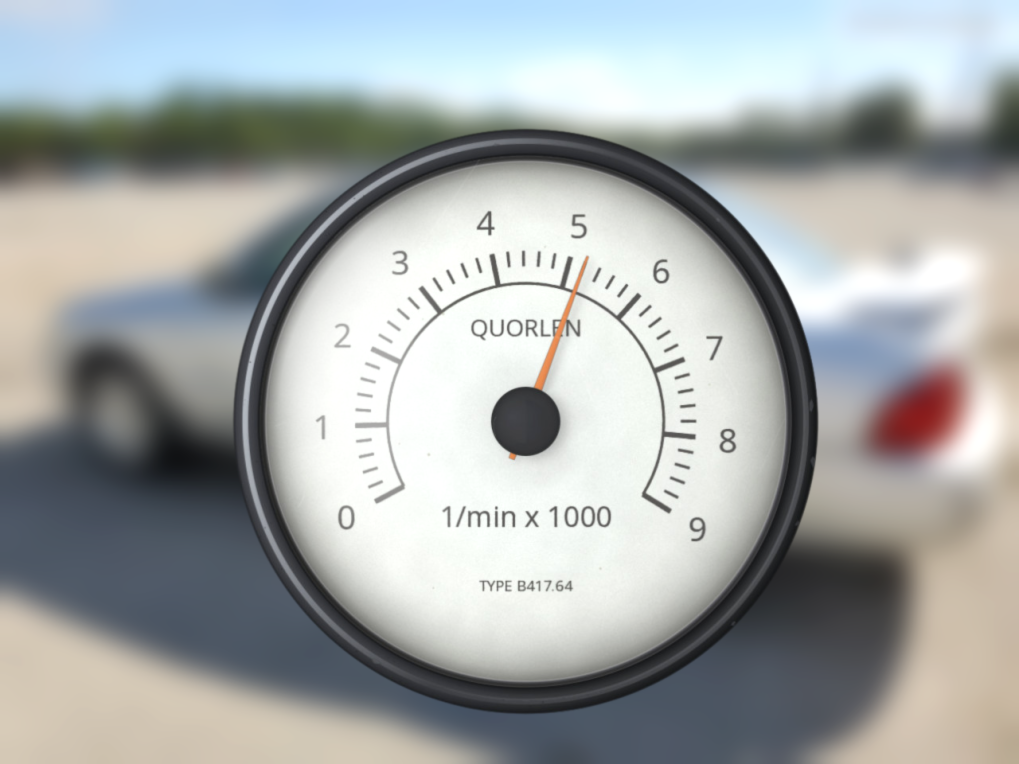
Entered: 5200
